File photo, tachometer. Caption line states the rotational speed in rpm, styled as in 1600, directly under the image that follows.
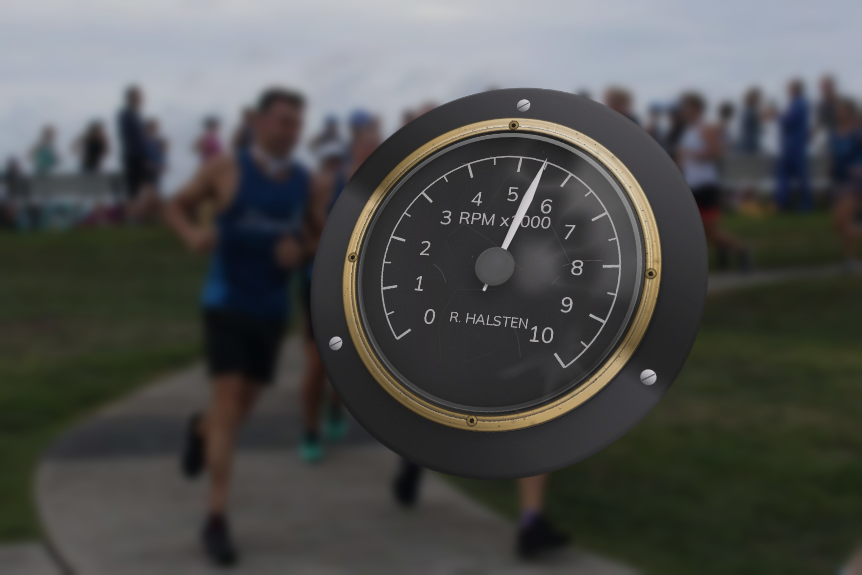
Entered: 5500
